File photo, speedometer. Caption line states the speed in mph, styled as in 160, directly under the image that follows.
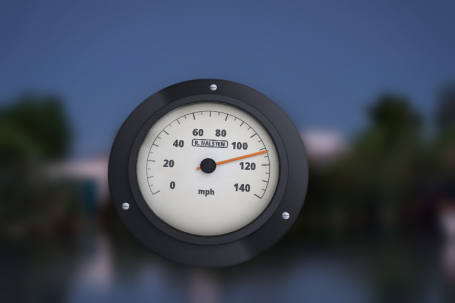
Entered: 112.5
